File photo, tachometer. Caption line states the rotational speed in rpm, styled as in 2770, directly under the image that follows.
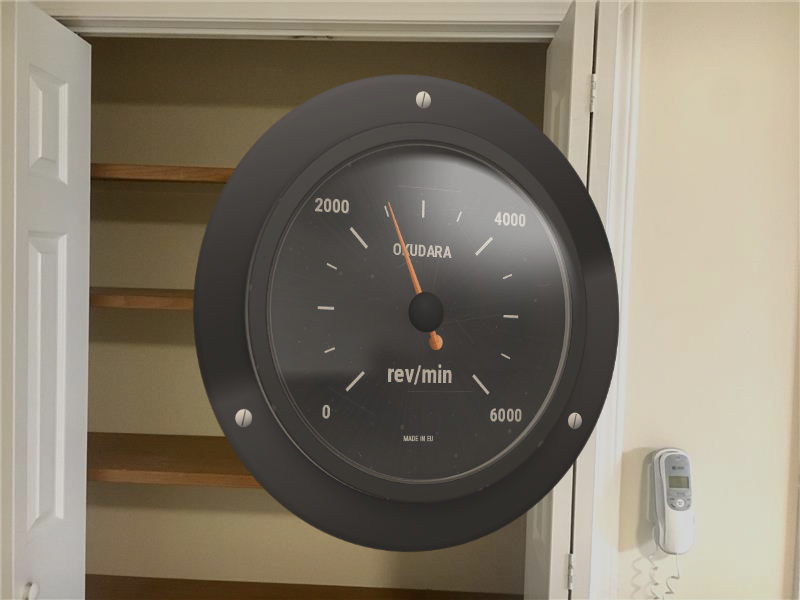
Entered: 2500
